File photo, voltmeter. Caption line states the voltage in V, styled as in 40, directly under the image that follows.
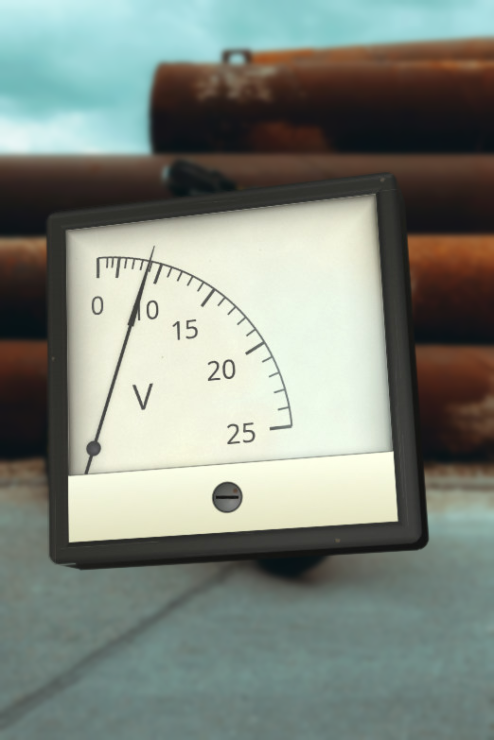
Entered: 9
